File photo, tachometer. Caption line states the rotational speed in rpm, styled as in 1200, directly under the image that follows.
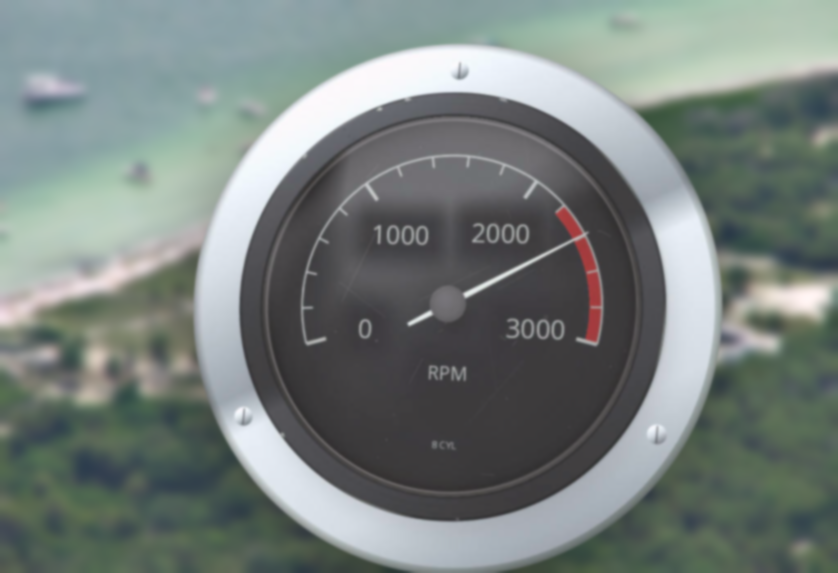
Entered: 2400
